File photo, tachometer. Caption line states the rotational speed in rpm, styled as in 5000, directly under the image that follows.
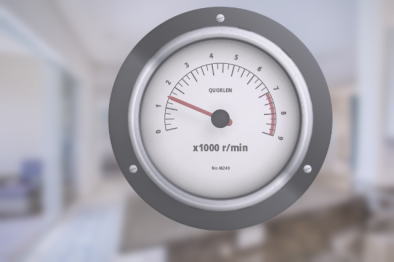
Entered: 1500
